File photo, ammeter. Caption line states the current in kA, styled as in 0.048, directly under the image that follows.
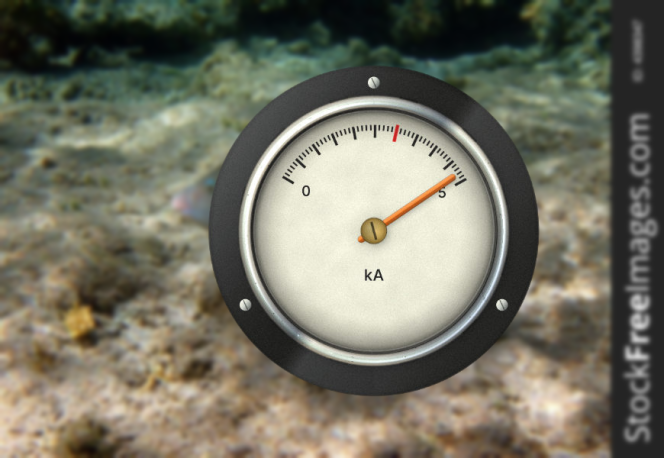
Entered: 4.8
